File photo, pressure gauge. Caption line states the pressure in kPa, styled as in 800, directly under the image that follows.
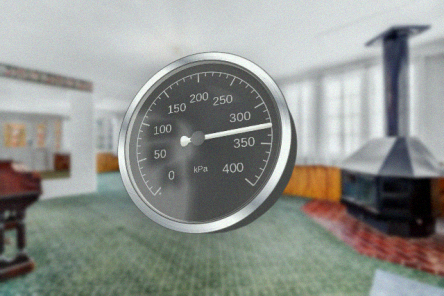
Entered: 330
